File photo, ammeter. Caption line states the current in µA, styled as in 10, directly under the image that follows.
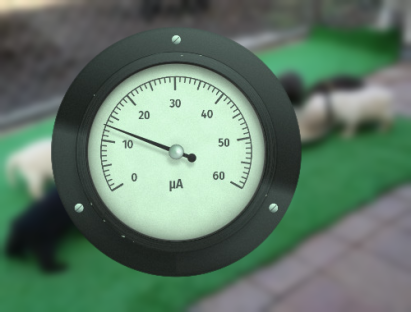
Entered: 13
